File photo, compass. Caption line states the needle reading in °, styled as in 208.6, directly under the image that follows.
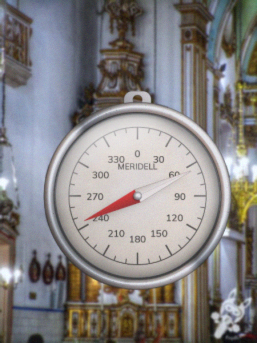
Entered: 245
